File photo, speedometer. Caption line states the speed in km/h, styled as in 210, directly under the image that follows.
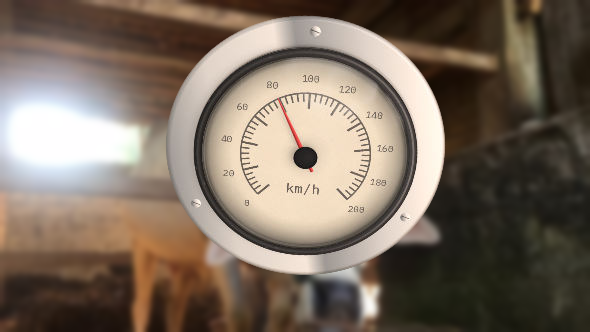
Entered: 80
